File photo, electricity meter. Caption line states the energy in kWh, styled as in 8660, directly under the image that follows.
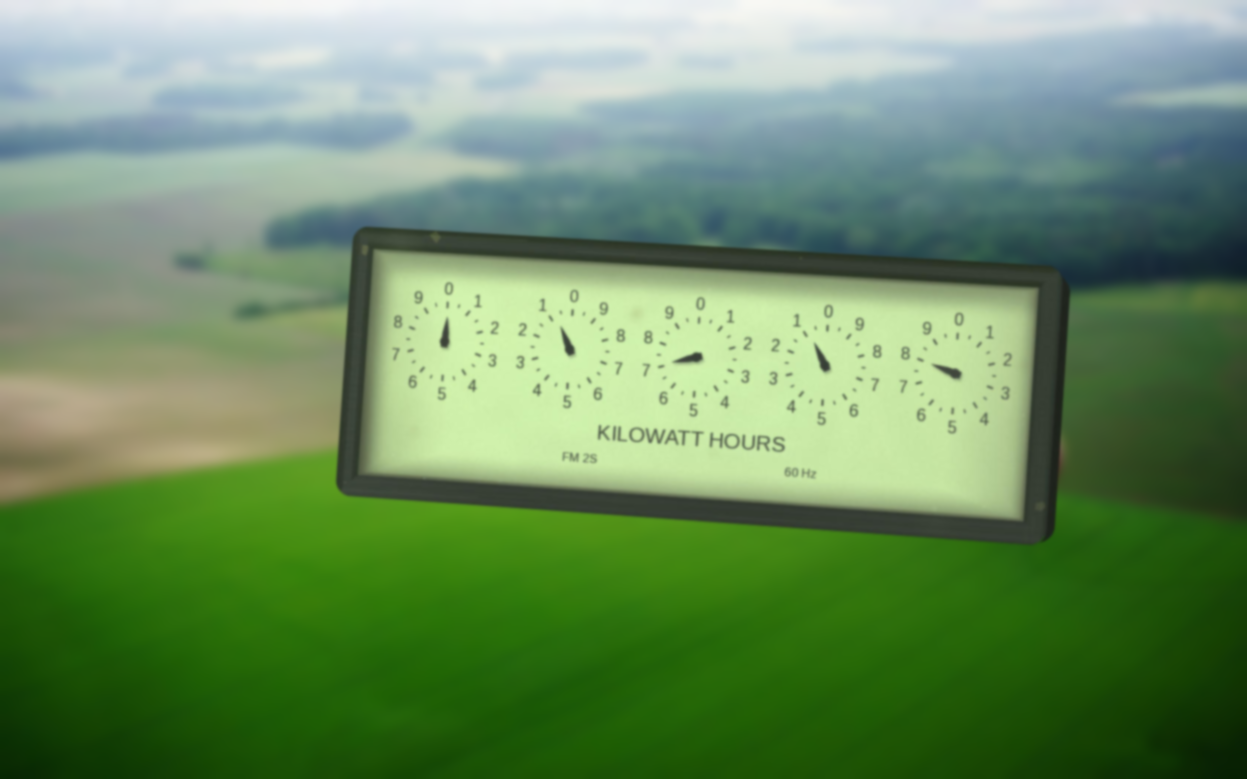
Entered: 708
